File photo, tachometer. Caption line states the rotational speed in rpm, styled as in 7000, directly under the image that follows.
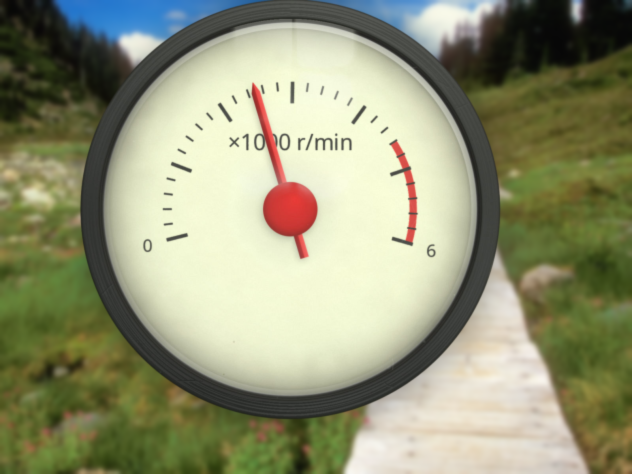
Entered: 2500
